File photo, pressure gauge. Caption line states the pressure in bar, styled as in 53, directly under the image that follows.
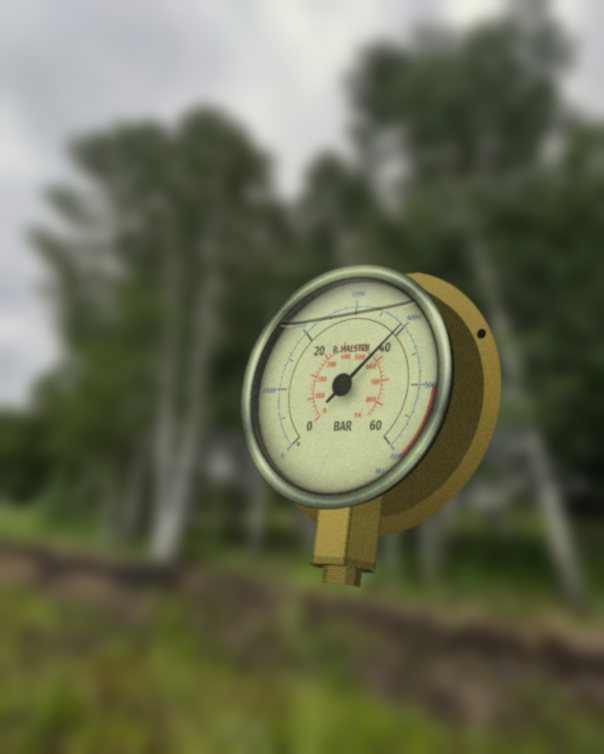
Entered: 40
